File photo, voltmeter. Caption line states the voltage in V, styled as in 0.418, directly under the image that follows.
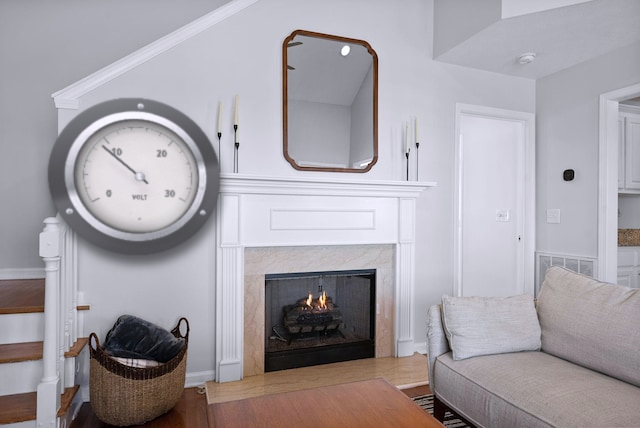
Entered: 9
